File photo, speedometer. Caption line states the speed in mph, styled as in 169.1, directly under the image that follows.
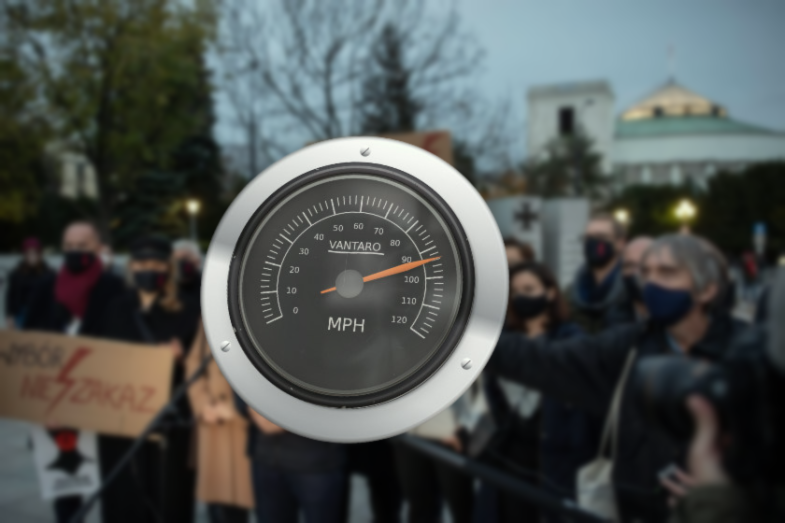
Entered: 94
